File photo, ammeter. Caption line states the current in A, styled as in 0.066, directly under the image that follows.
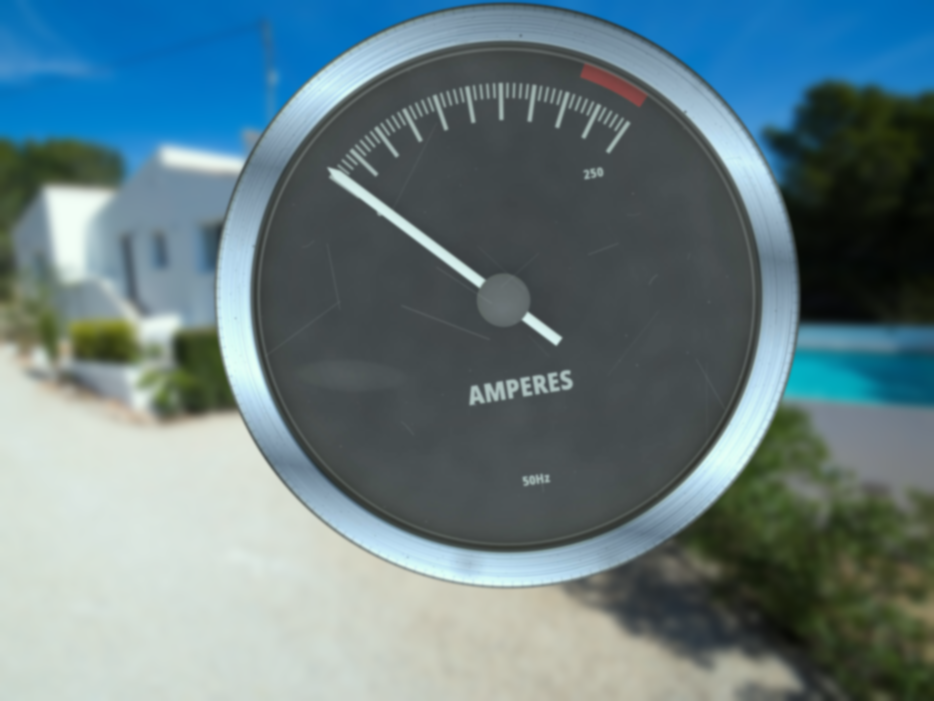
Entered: 5
